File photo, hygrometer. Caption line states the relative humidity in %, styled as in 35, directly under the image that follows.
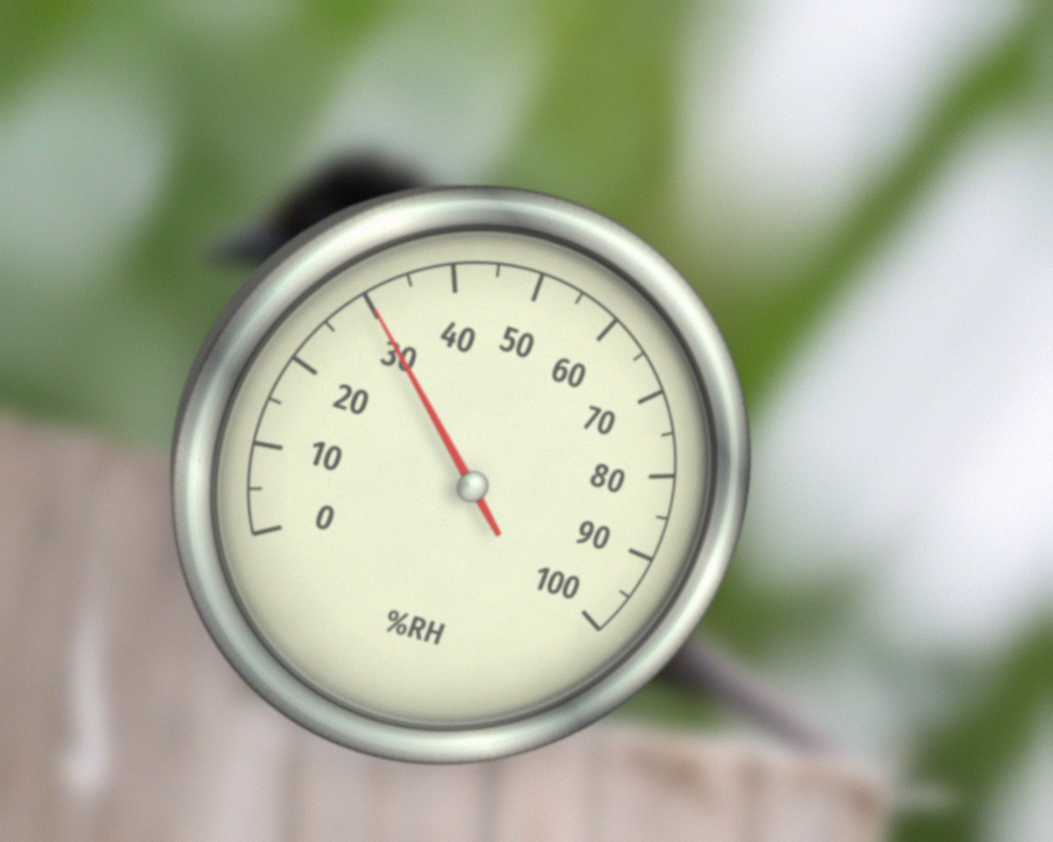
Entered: 30
